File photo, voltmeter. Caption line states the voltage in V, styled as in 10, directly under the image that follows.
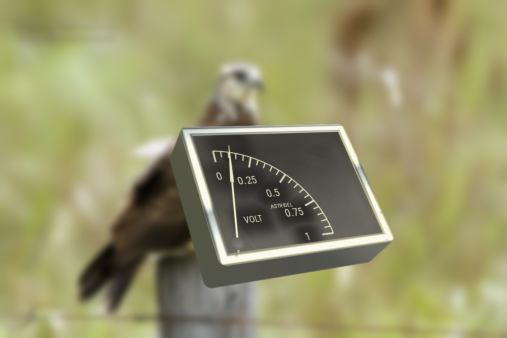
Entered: 0.1
